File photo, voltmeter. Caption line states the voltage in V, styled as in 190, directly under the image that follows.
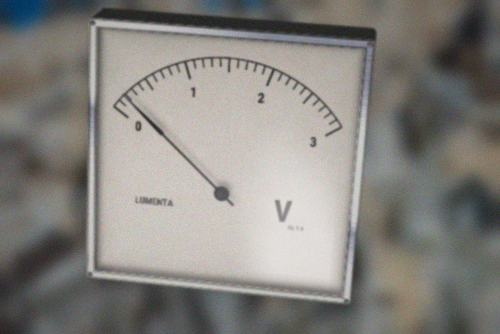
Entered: 0.2
